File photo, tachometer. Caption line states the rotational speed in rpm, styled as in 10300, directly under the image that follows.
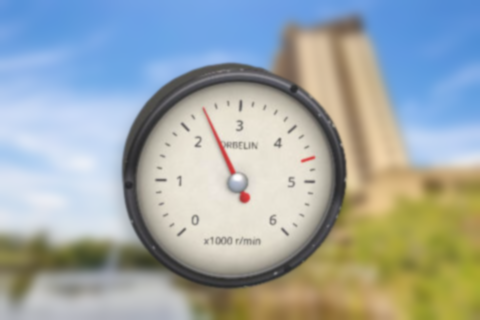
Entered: 2400
